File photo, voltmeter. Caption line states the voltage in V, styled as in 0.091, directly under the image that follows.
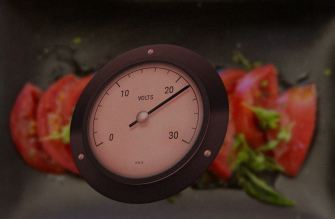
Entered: 22
